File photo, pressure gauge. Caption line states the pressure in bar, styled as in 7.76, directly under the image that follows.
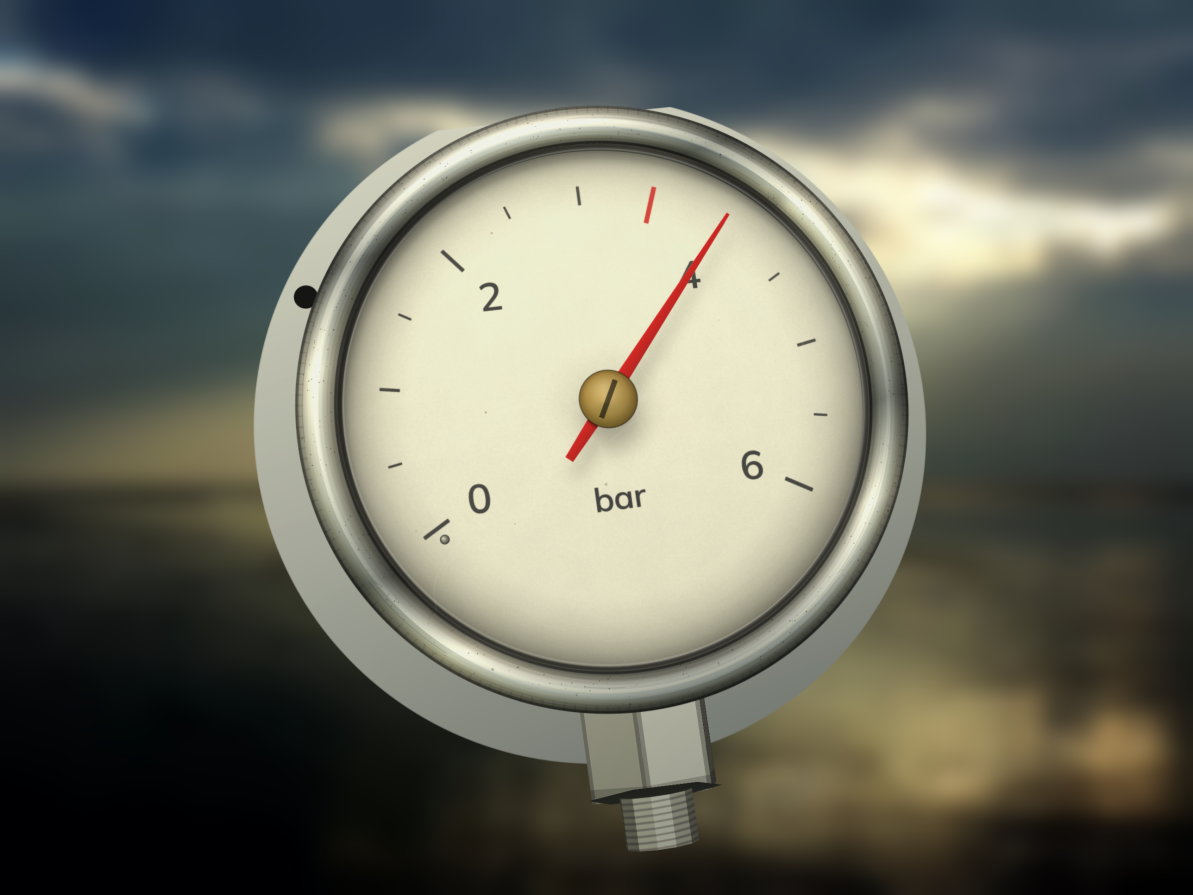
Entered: 4
